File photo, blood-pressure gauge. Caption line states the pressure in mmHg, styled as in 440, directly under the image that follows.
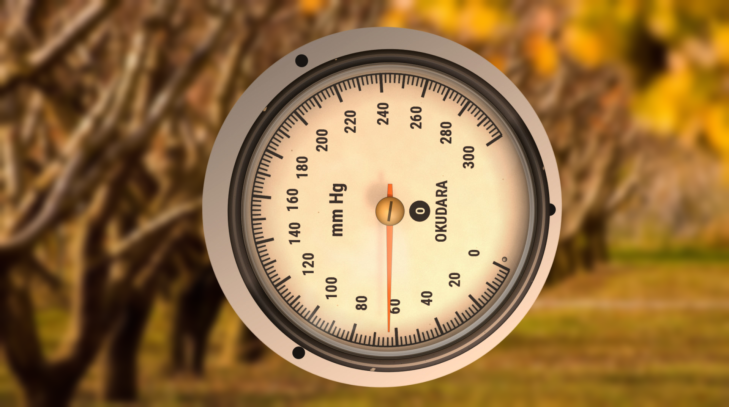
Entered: 64
